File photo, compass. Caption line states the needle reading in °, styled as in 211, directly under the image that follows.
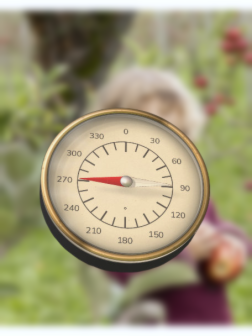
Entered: 270
